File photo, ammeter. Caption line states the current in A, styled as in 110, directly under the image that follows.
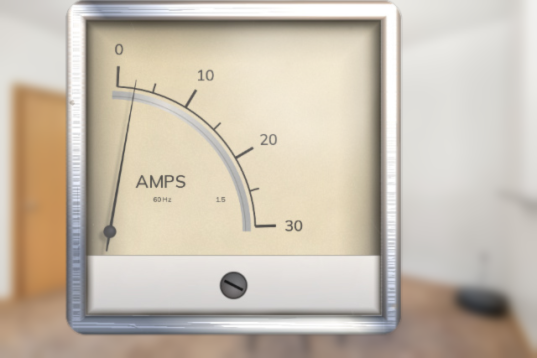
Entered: 2.5
